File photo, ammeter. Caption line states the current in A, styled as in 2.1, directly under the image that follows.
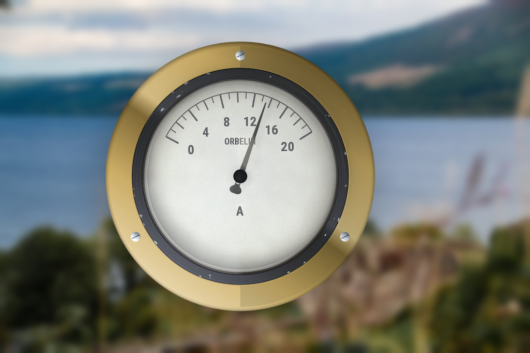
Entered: 13.5
